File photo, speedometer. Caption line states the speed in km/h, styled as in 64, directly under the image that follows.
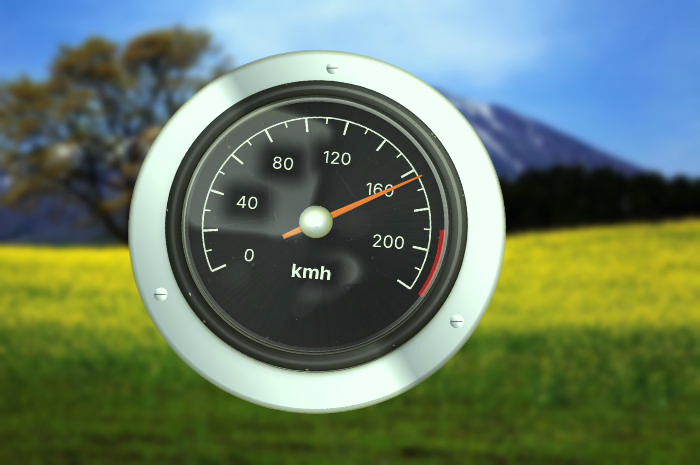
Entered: 165
